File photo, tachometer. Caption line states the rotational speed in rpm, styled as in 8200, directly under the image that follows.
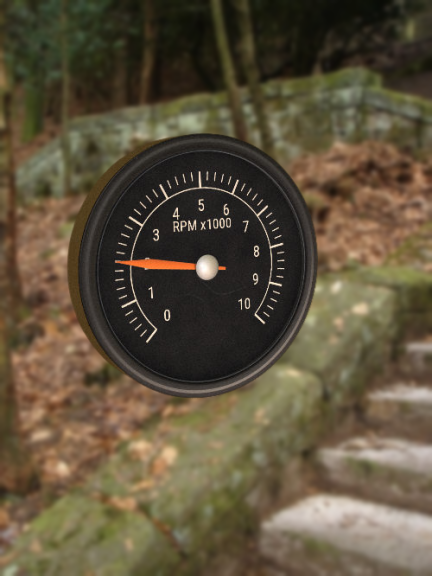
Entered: 2000
